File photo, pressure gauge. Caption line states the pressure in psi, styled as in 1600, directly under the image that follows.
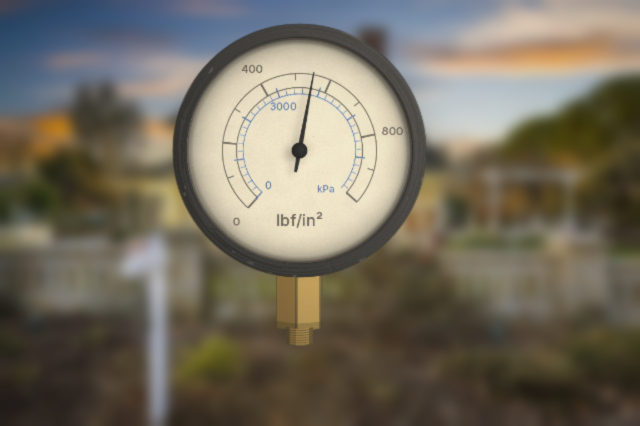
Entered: 550
